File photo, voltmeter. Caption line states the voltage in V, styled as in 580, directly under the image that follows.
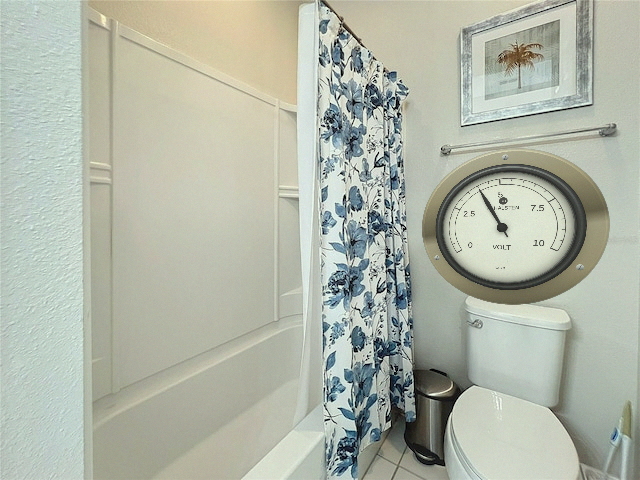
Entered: 4
